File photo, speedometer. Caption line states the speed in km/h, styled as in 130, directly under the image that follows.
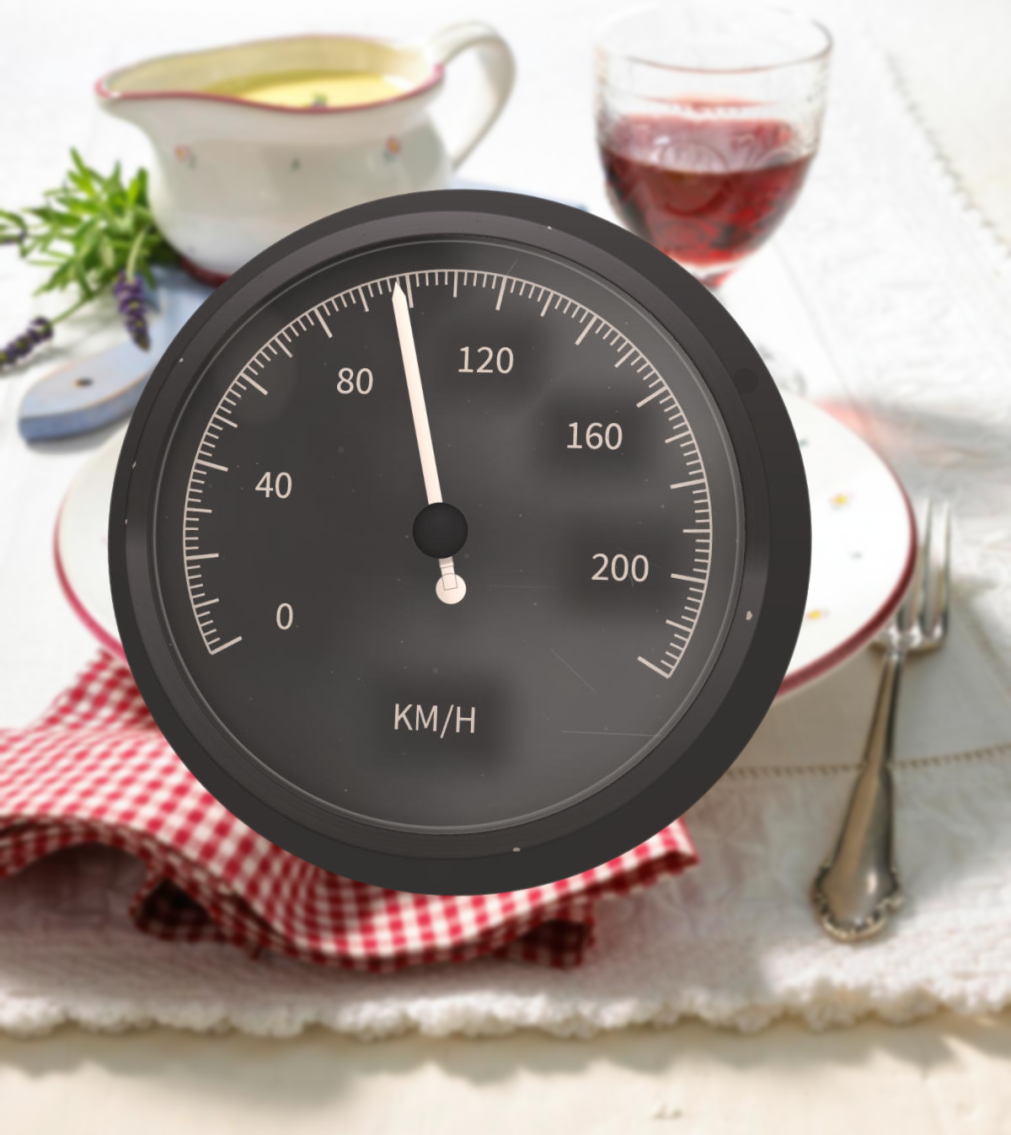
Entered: 98
